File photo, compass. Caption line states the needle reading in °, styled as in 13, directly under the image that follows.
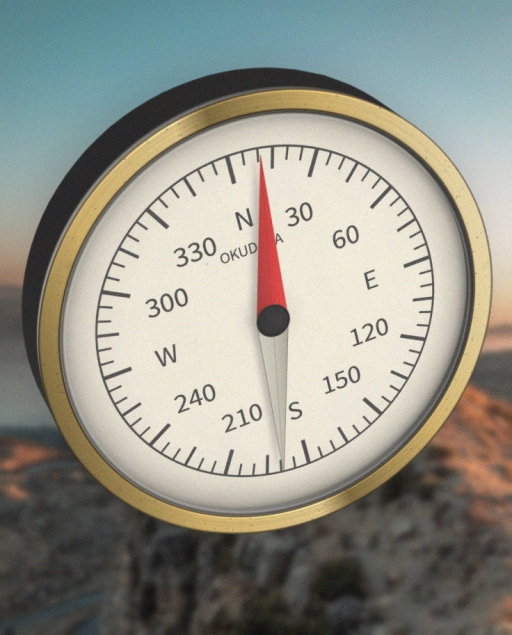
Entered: 10
